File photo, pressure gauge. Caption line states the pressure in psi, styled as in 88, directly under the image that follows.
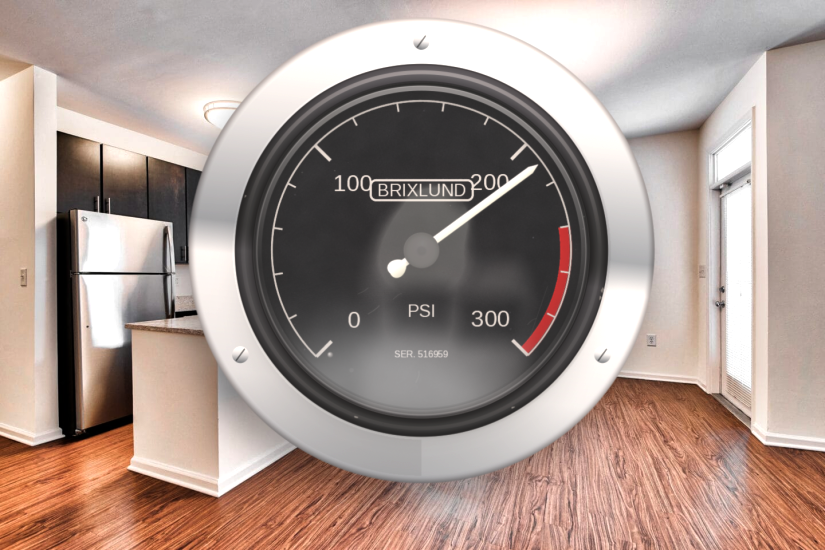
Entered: 210
